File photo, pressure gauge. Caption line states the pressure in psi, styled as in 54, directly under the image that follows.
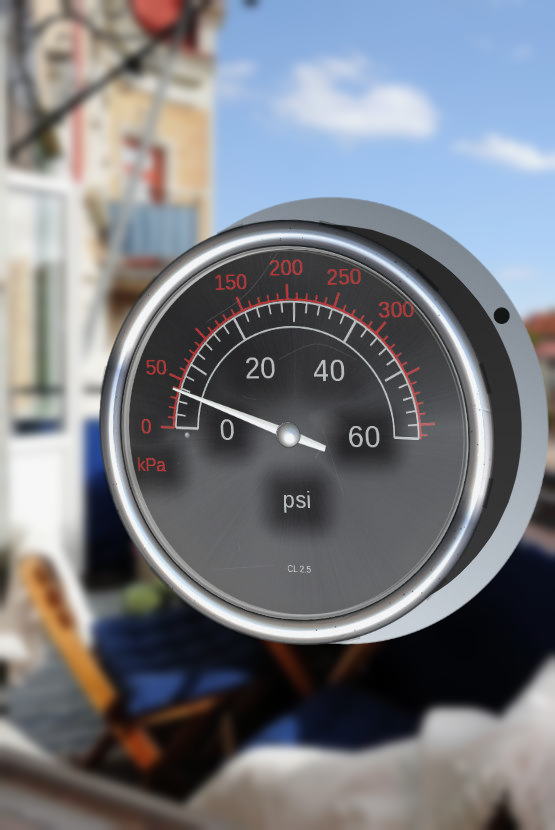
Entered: 6
